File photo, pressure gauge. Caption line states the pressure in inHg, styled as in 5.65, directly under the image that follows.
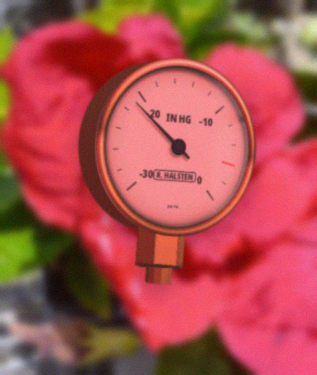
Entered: -21
